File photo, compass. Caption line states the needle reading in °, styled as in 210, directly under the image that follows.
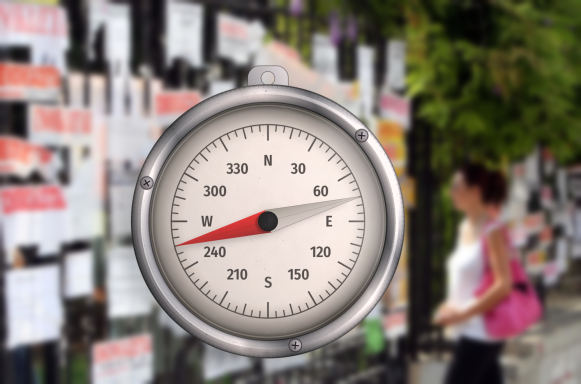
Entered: 255
